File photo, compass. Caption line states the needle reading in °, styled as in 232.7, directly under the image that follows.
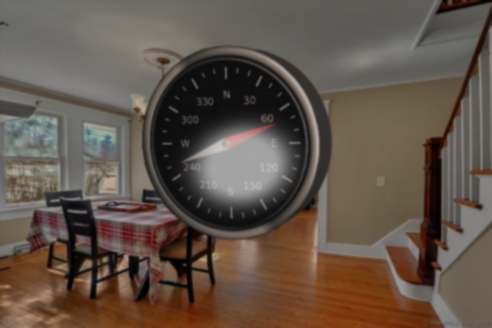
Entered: 70
